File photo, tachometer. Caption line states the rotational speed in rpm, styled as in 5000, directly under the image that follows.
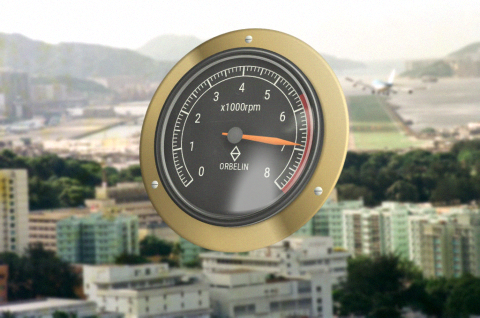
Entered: 6900
